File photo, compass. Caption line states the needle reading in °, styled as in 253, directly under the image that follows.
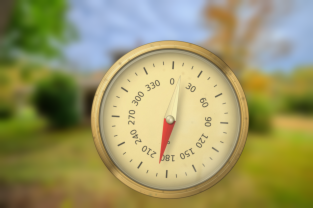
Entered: 190
